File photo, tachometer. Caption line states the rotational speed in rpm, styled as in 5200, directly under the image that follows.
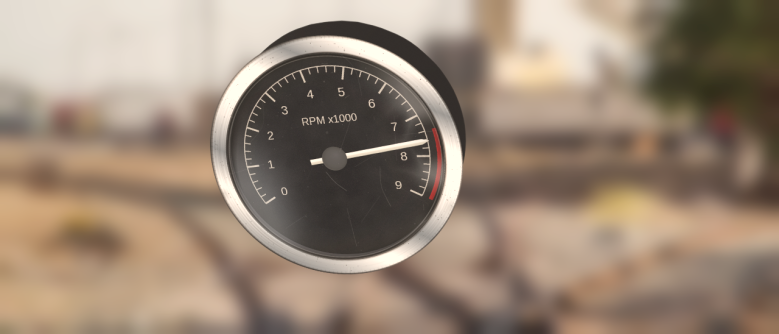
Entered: 7600
